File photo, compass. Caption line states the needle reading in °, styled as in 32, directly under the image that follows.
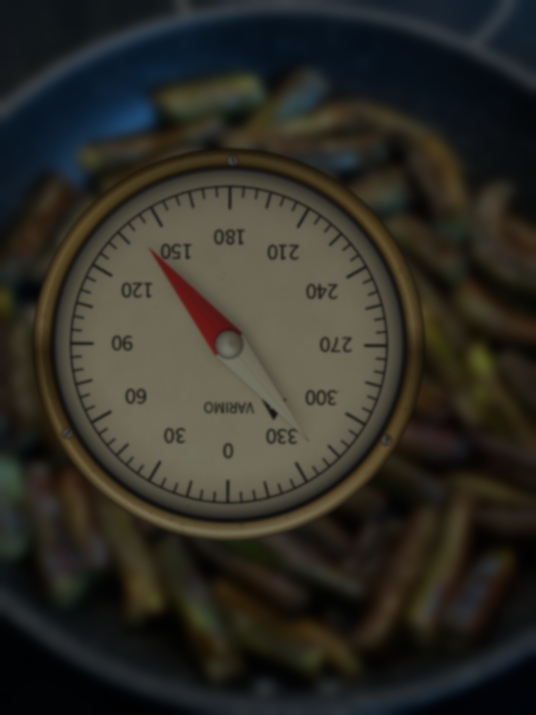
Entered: 140
